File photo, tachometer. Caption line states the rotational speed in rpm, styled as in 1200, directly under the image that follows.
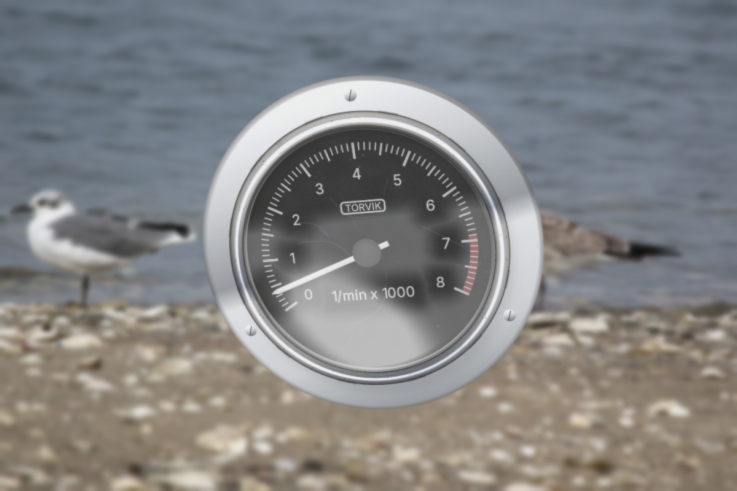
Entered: 400
